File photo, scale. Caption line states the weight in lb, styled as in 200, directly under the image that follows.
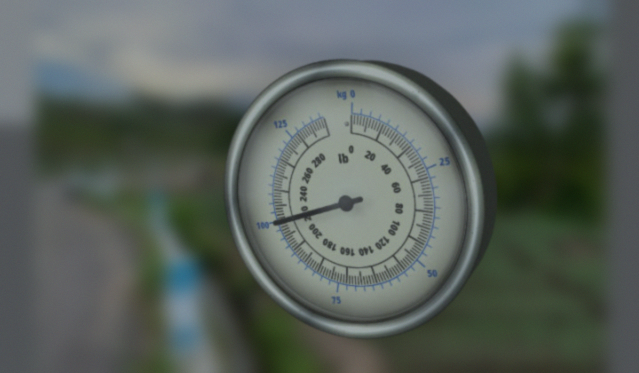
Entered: 220
